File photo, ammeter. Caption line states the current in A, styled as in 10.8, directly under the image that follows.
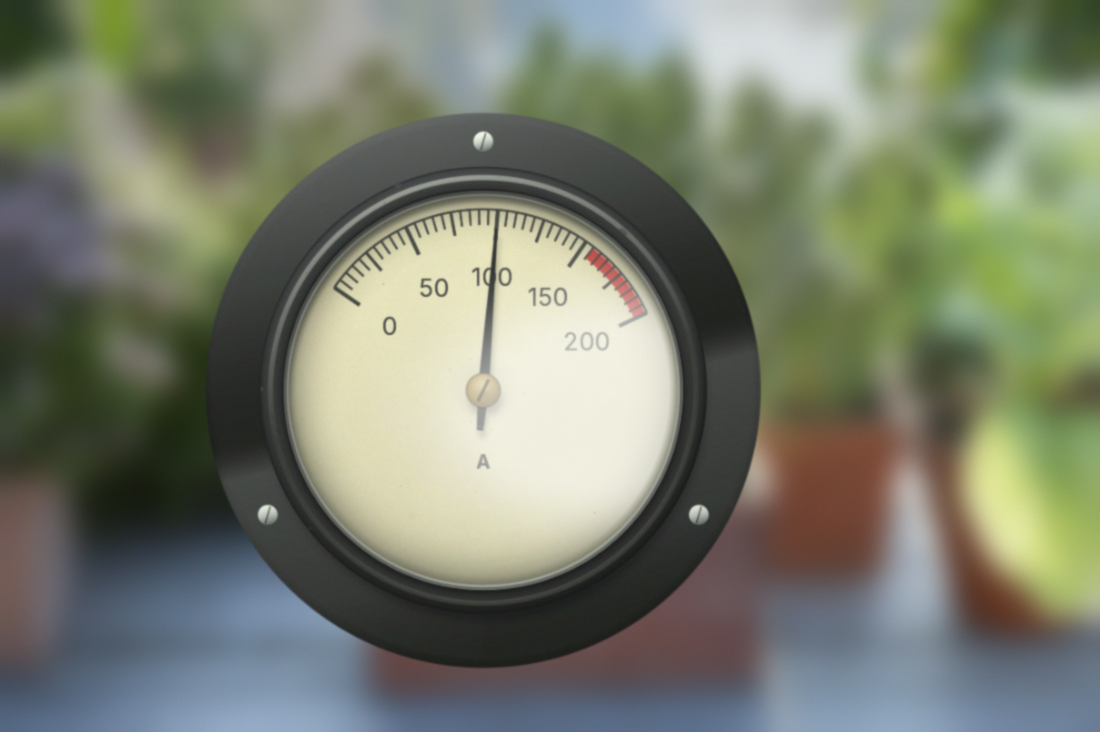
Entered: 100
